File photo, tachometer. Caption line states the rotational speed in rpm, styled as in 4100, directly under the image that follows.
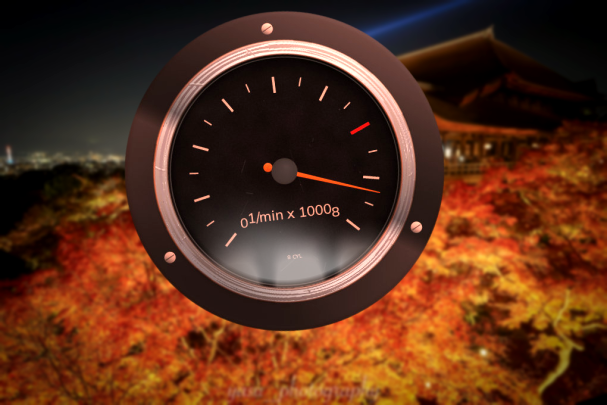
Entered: 7250
